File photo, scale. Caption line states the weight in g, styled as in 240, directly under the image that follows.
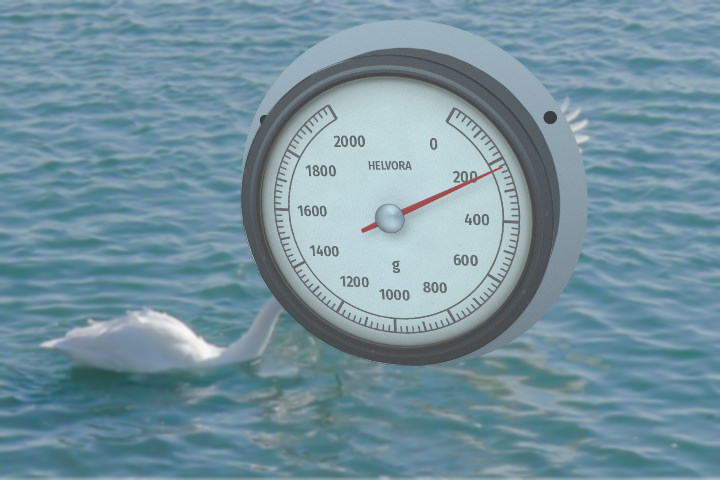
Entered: 220
